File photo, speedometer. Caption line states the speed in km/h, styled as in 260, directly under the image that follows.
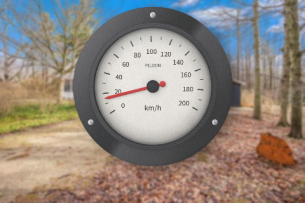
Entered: 15
